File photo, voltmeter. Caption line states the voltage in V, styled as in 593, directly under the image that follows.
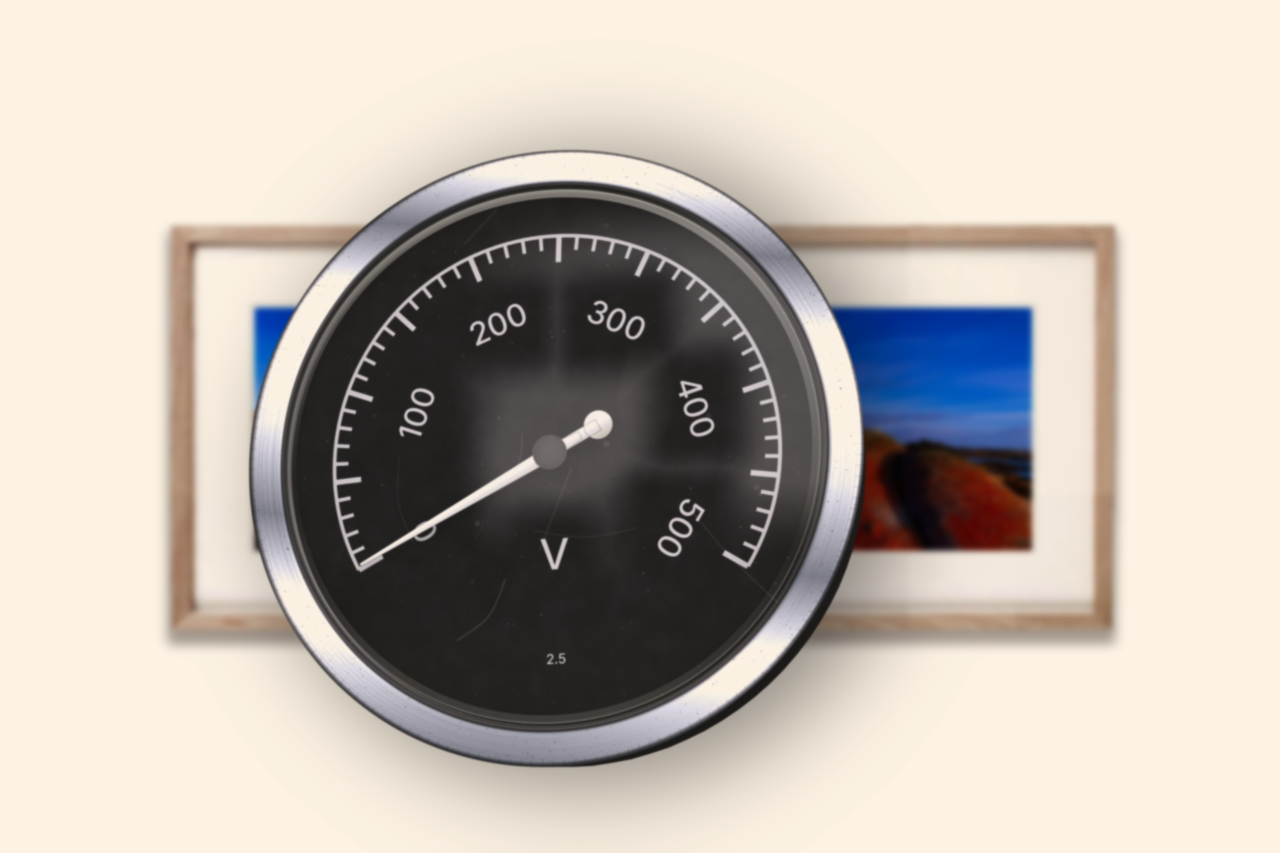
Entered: 0
